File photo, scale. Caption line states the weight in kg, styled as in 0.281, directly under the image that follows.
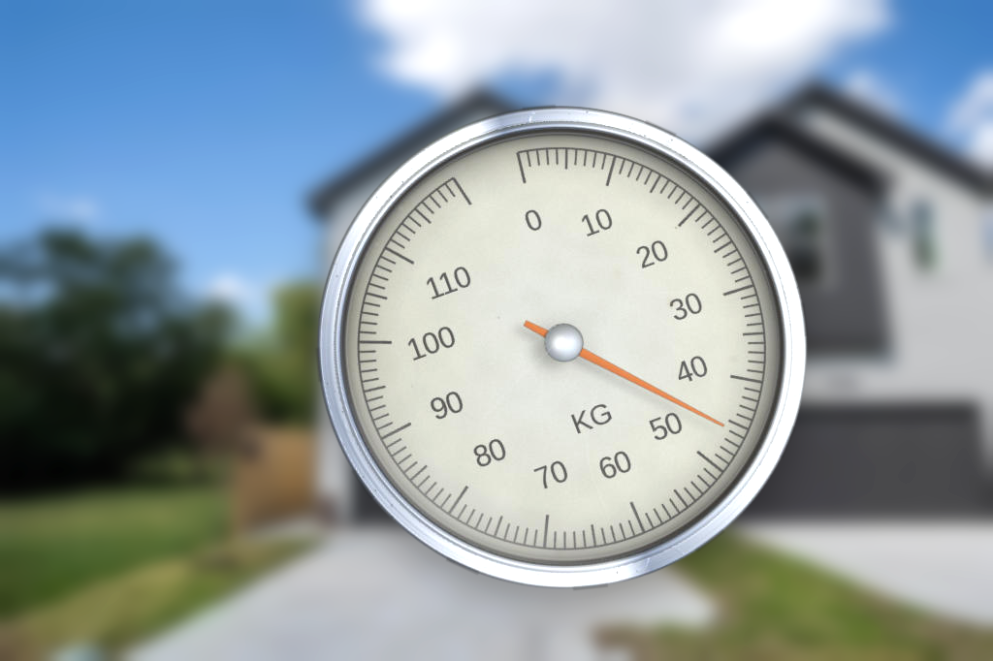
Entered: 46
